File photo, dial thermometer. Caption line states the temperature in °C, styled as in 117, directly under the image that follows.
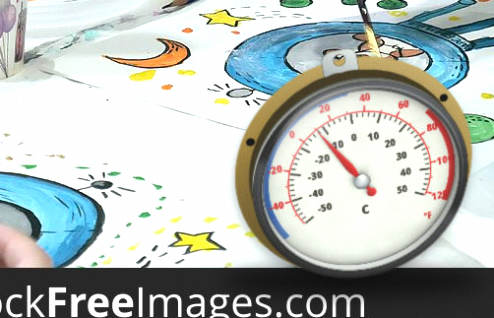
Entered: -12
